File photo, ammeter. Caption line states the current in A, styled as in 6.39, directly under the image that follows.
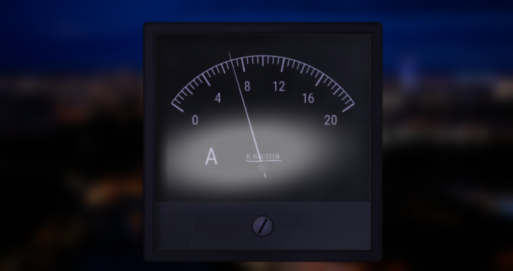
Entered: 7
